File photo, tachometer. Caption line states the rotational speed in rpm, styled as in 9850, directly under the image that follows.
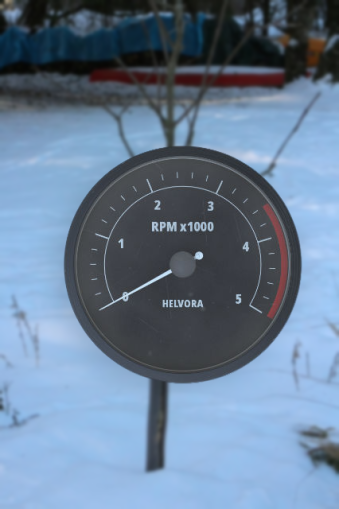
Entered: 0
